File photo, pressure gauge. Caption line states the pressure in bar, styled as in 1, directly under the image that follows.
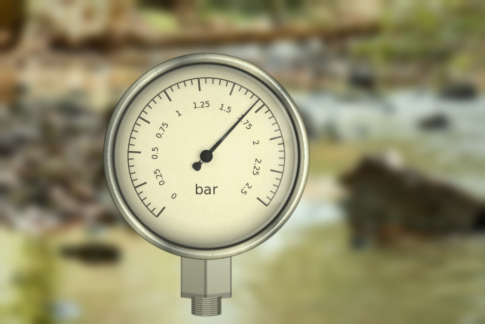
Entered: 1.7
